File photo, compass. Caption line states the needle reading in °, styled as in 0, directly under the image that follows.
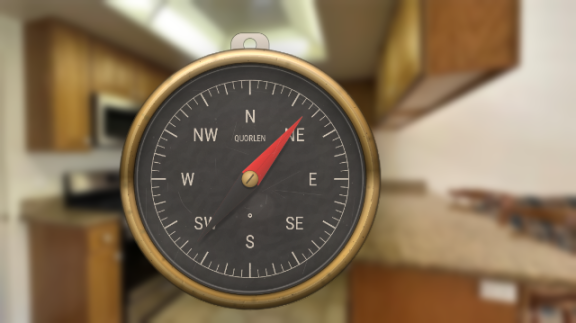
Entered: 40
